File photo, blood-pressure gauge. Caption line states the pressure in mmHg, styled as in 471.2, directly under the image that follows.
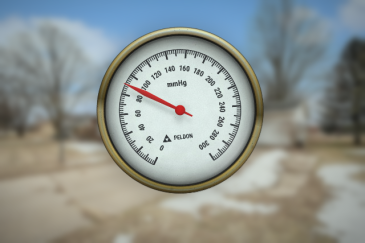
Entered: 90
